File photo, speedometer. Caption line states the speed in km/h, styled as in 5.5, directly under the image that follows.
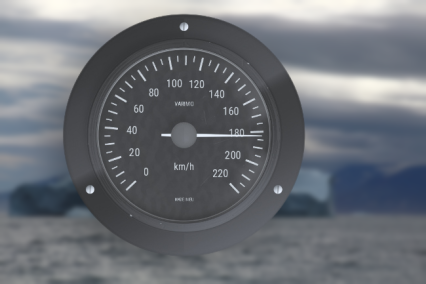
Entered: 182.5
